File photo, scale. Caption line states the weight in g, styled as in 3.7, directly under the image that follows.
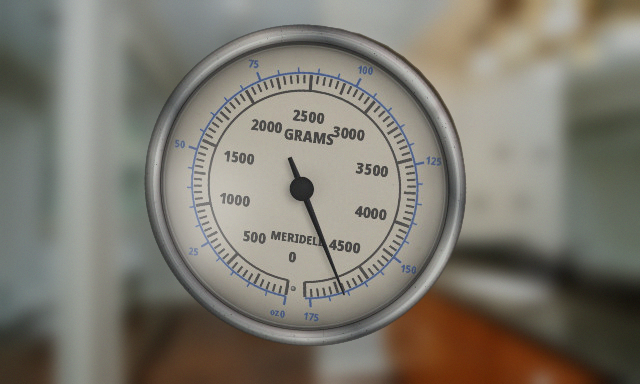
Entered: 4700
